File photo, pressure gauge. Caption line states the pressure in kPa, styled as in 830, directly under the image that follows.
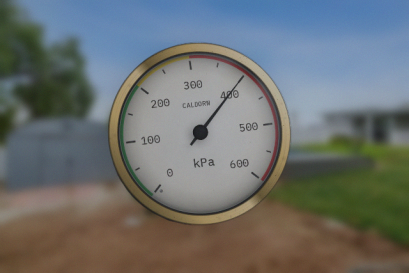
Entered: 400
